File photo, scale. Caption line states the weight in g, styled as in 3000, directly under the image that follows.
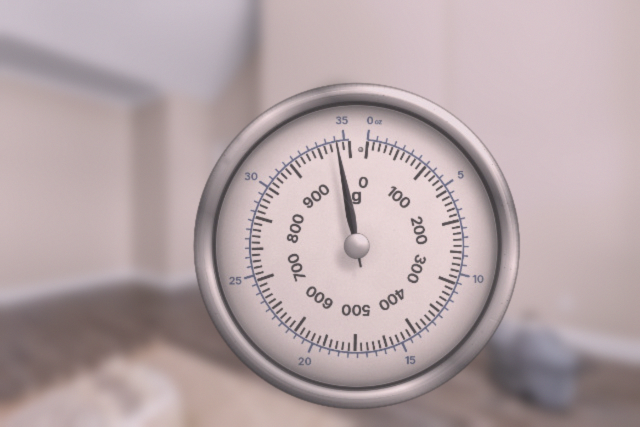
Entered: 980
